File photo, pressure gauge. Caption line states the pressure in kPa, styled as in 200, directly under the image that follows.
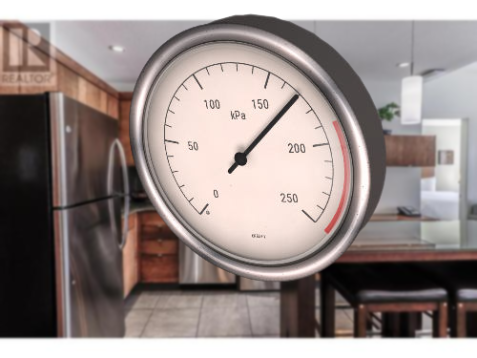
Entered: 170
